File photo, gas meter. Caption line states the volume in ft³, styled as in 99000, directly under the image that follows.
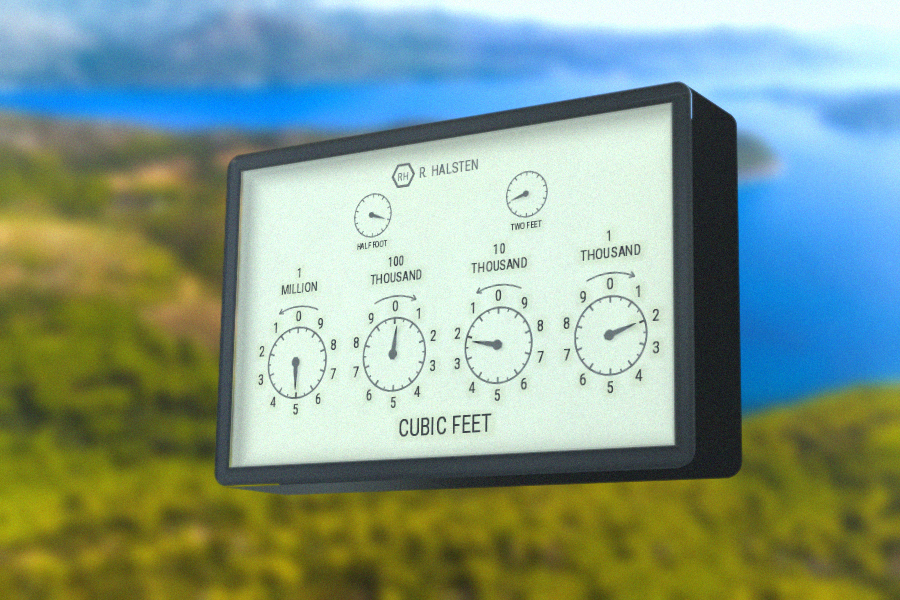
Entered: 502200
